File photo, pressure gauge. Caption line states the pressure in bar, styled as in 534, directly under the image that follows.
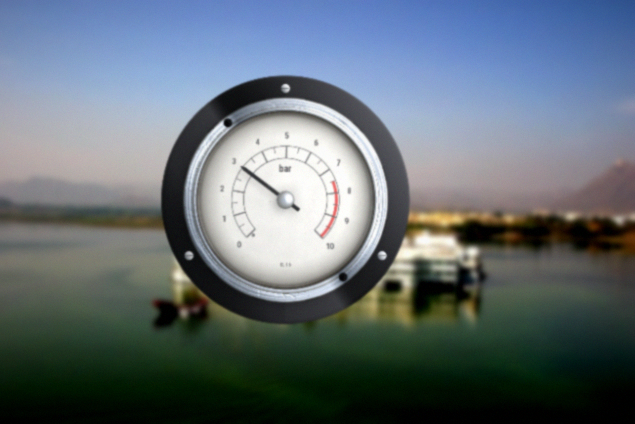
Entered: 3
